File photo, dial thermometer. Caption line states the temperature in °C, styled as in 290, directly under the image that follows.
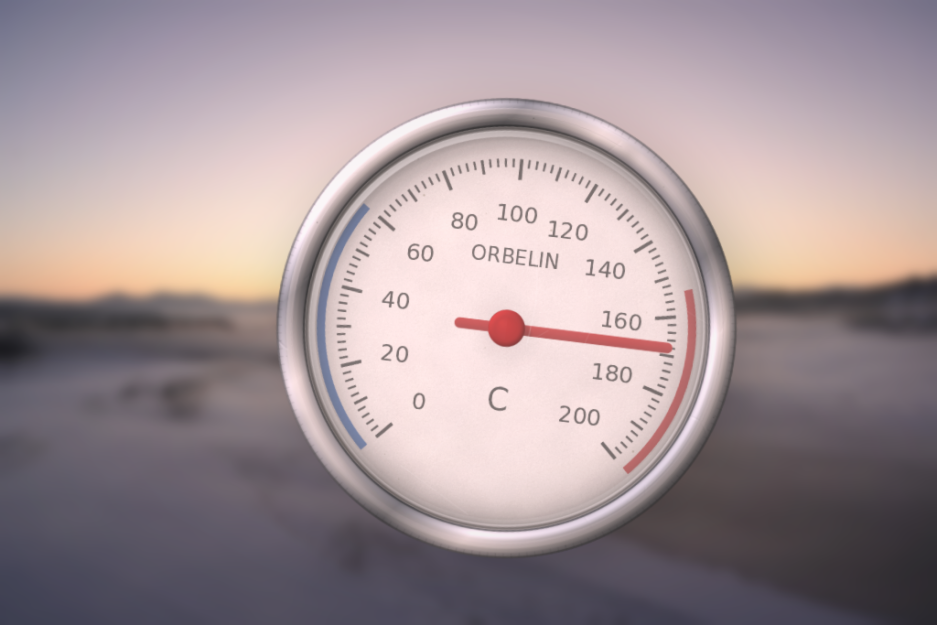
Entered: 168
